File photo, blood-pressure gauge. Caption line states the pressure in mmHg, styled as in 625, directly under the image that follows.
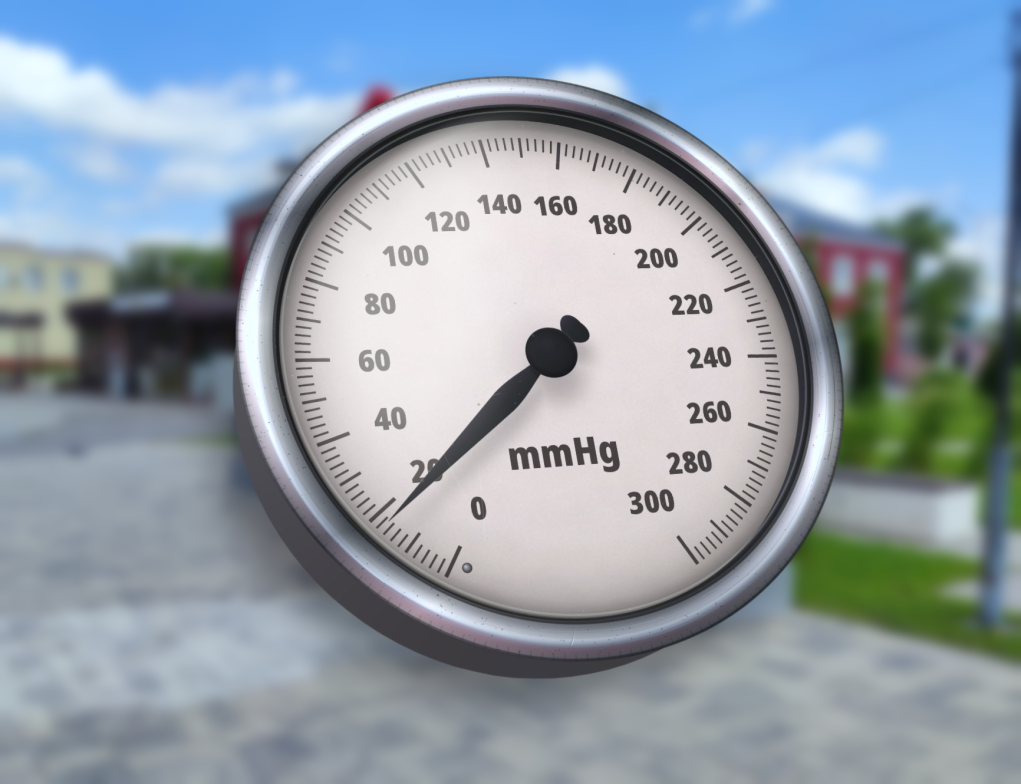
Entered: 17
